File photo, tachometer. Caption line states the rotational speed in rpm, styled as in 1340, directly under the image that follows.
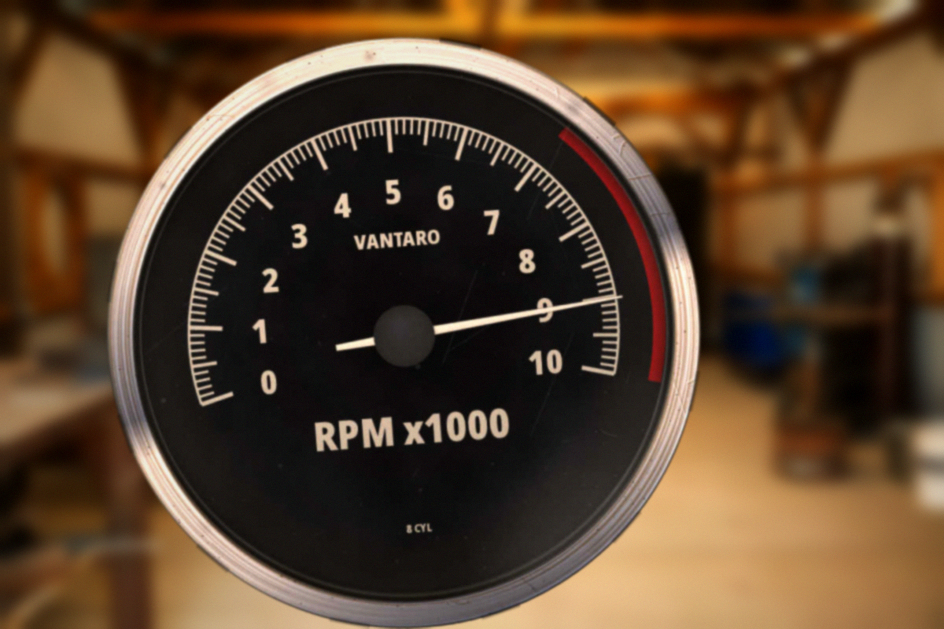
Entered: 9000
